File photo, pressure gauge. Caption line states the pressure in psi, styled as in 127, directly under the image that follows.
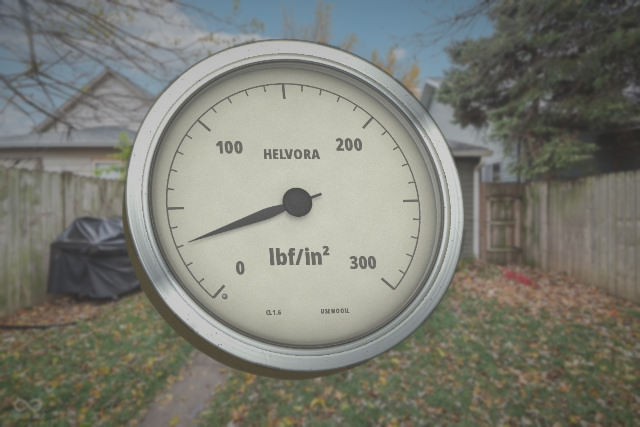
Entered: 30
